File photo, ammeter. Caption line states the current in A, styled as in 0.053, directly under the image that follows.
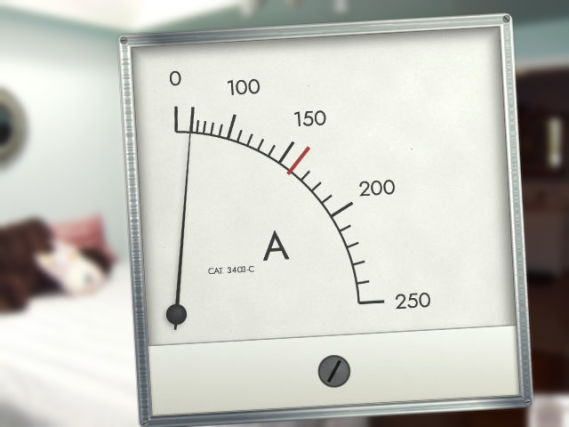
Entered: 50
